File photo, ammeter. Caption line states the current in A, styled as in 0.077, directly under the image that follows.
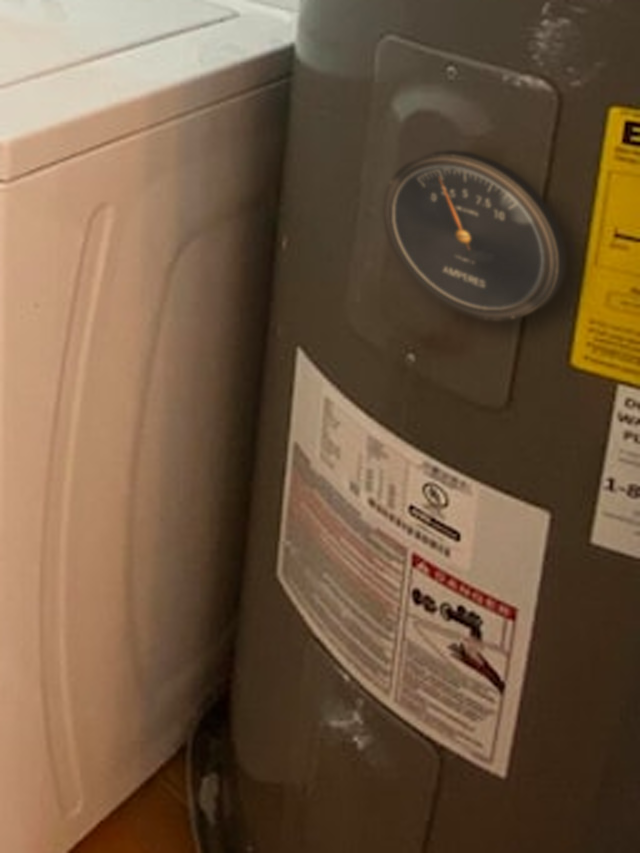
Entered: 2.5
